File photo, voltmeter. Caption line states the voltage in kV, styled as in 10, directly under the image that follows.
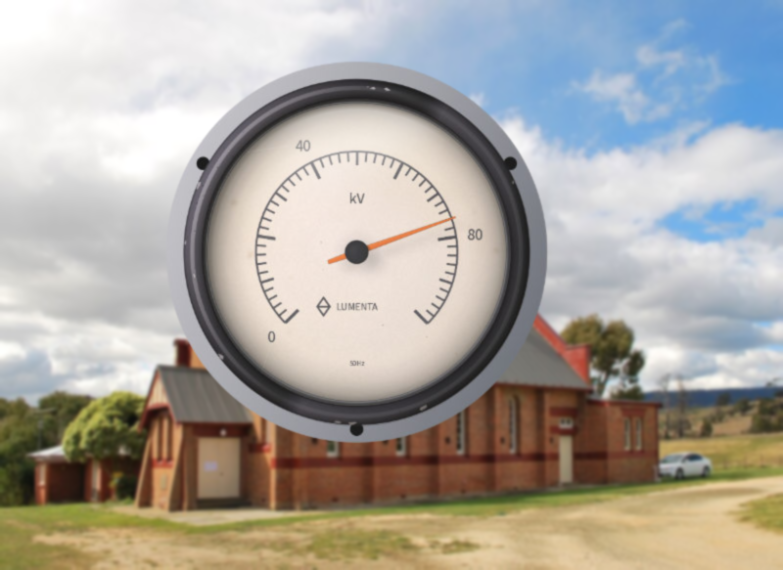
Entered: 76
